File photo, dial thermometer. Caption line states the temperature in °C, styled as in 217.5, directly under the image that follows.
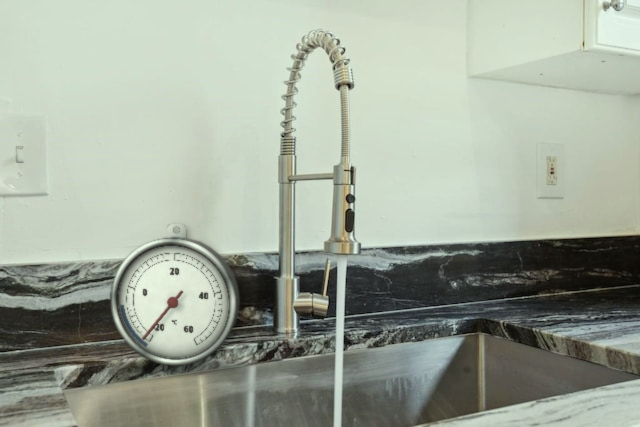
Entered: -18
